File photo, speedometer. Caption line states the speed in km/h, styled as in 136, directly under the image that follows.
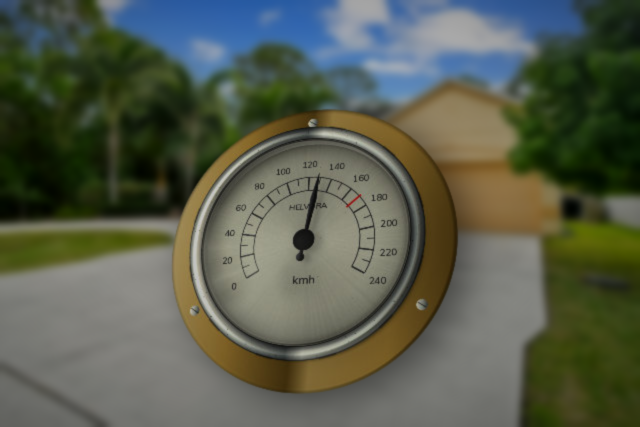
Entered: 130
